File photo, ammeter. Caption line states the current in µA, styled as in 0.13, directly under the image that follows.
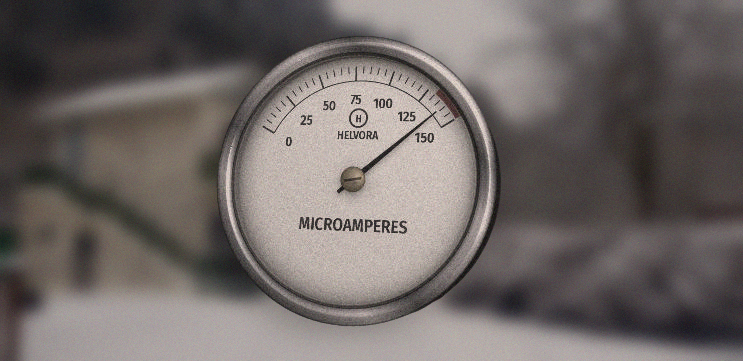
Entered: 140
